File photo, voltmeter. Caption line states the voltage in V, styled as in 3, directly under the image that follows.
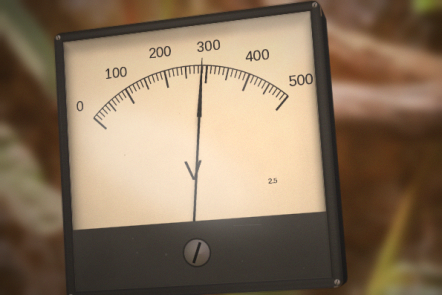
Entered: 290
